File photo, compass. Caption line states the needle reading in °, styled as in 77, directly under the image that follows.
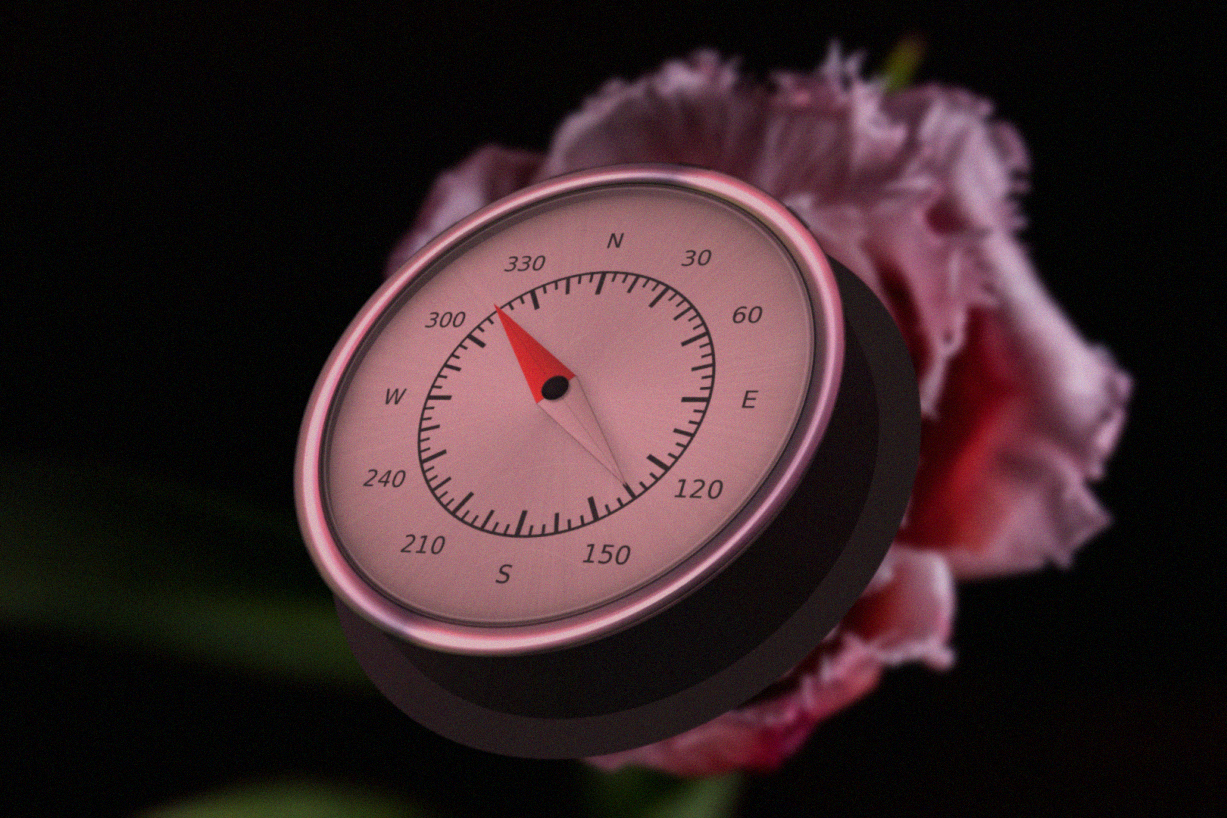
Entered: 315
